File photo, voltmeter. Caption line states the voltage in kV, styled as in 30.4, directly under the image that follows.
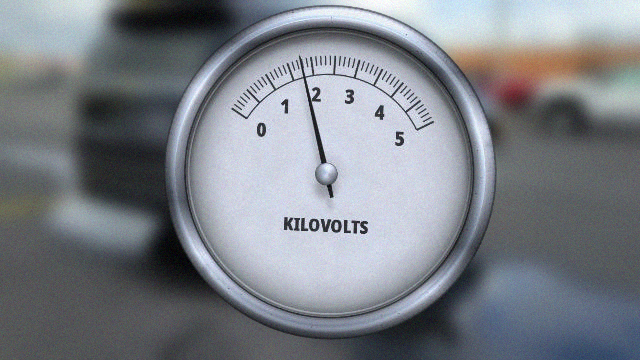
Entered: 1.8
